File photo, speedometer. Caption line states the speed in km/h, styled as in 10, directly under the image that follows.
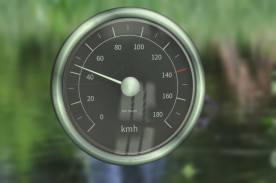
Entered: 45
